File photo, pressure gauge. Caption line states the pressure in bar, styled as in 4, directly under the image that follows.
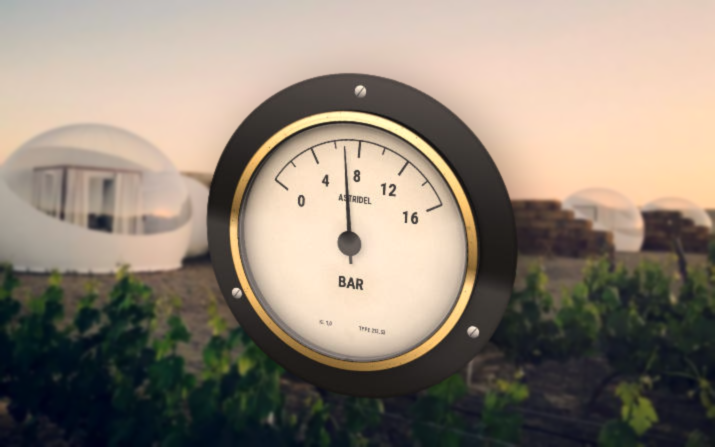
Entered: 7
